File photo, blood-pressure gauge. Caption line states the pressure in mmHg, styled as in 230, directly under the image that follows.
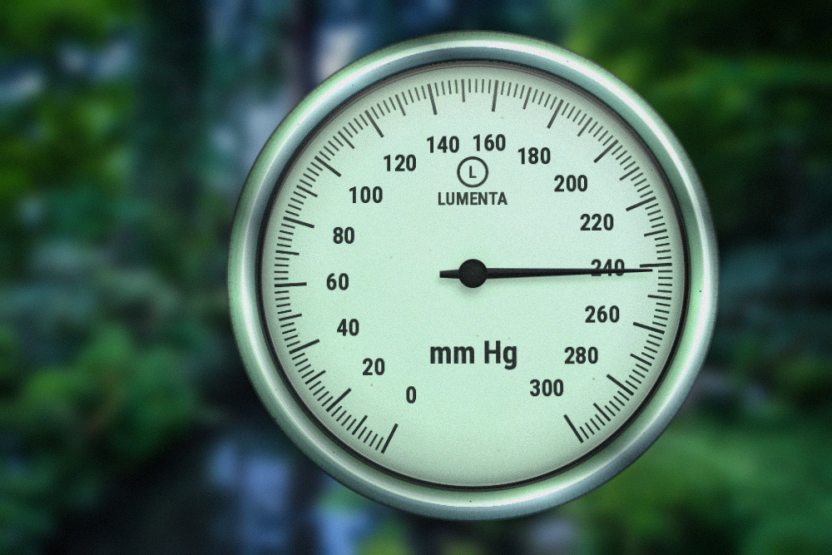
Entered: 242
